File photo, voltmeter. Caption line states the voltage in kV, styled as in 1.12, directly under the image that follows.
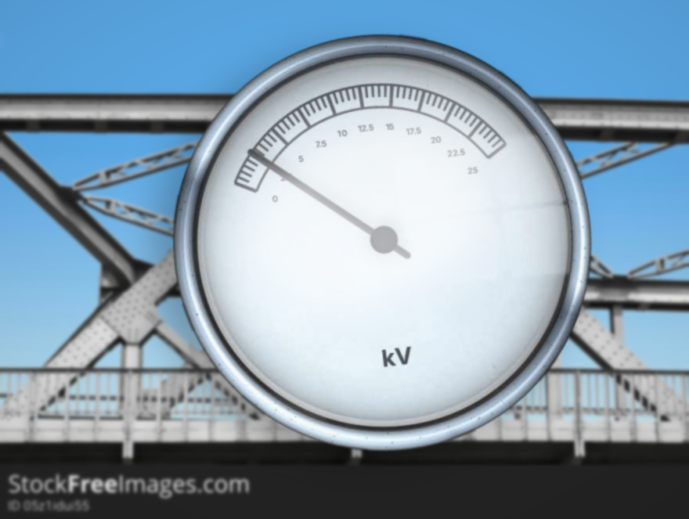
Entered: 2.5
